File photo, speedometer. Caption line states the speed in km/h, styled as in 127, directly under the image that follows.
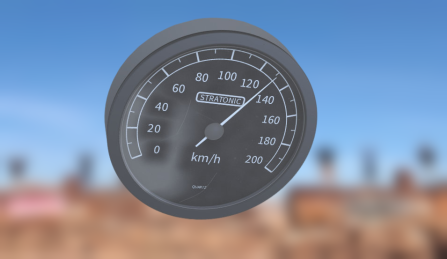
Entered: 130
